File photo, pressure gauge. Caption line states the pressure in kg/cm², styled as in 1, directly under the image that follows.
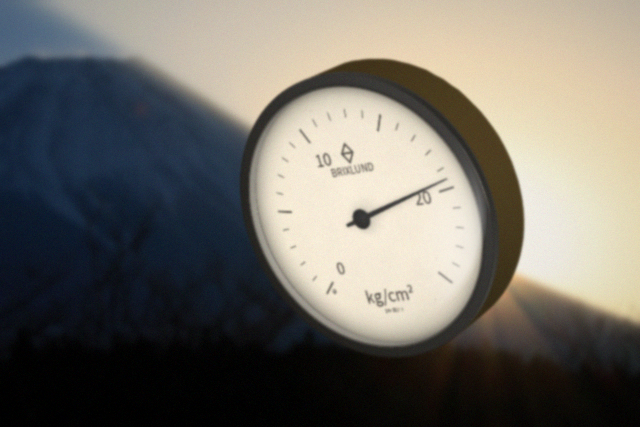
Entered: 19.5
